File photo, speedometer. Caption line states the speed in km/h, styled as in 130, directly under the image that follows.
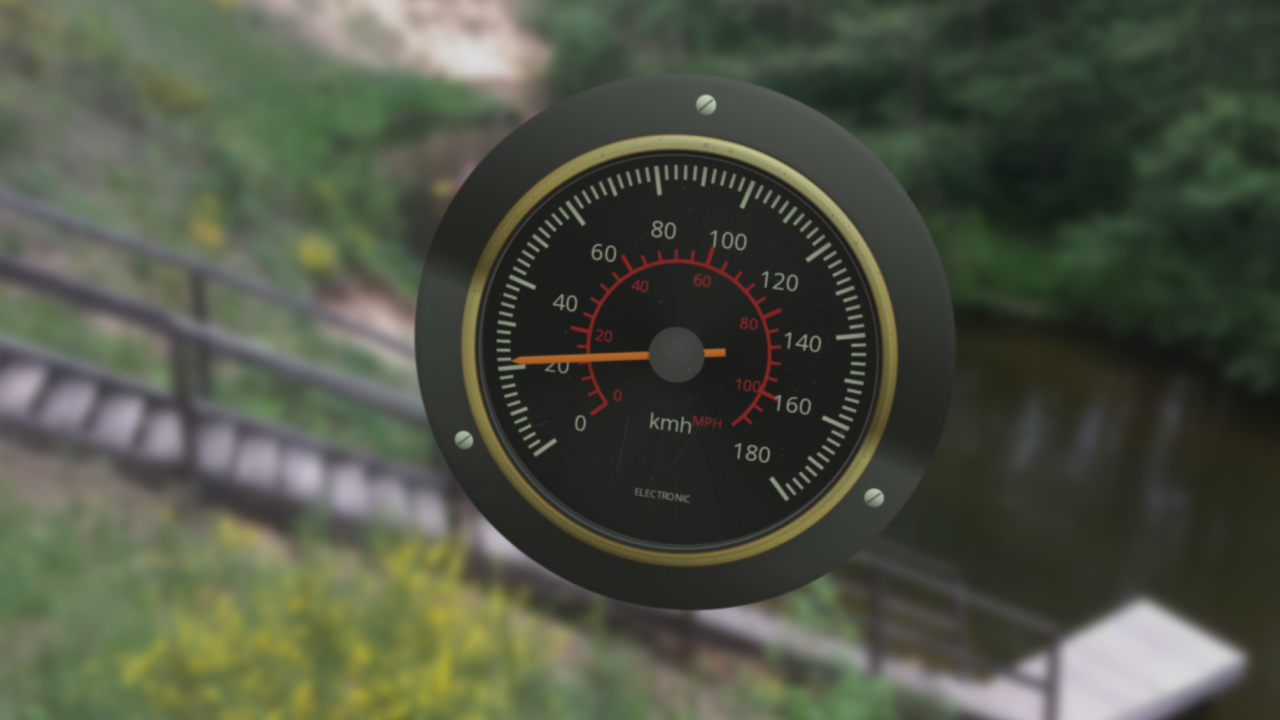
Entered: 22
